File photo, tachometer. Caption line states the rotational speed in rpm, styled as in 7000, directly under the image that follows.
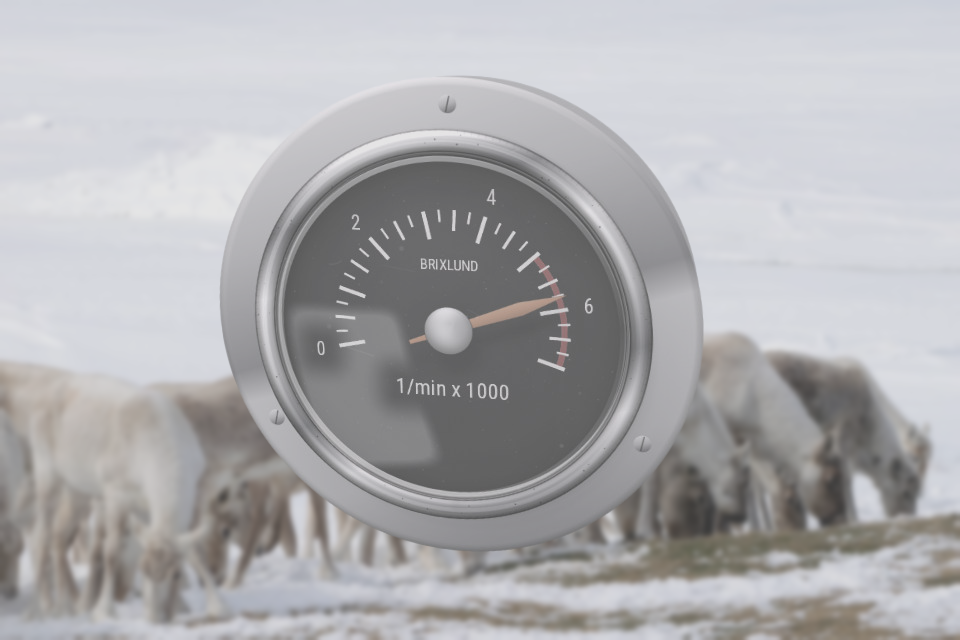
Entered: 5750
